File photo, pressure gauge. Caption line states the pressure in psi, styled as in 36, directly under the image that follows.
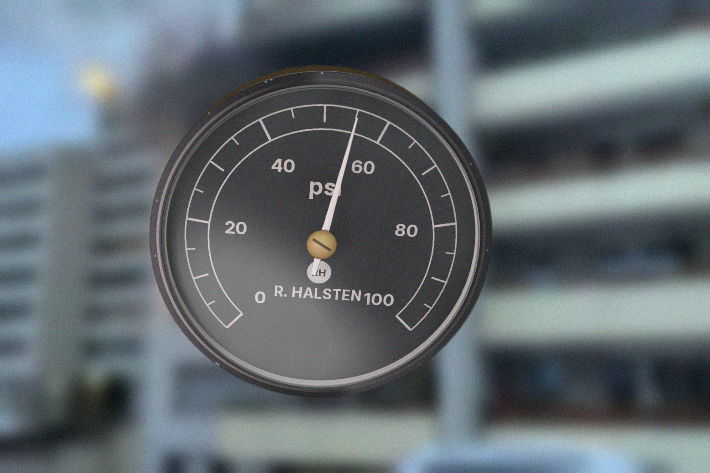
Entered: 55
